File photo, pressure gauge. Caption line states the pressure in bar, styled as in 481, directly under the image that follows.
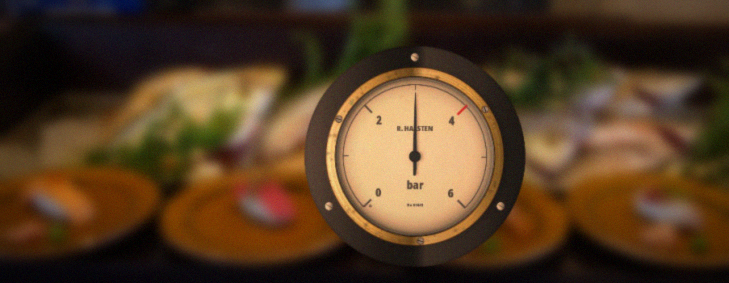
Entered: 3
